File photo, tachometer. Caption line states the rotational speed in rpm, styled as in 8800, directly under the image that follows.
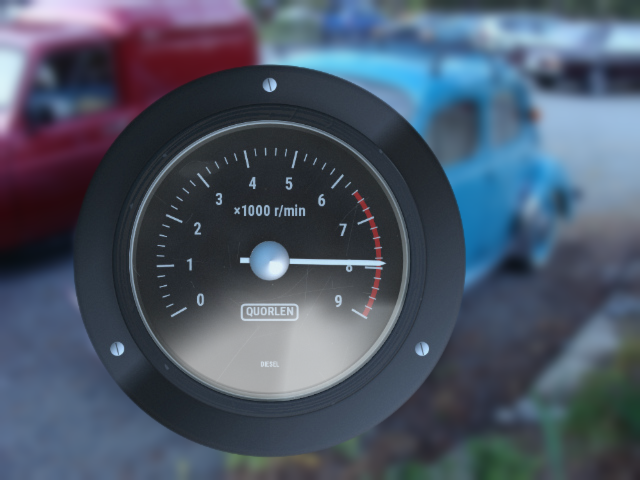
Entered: 7900
